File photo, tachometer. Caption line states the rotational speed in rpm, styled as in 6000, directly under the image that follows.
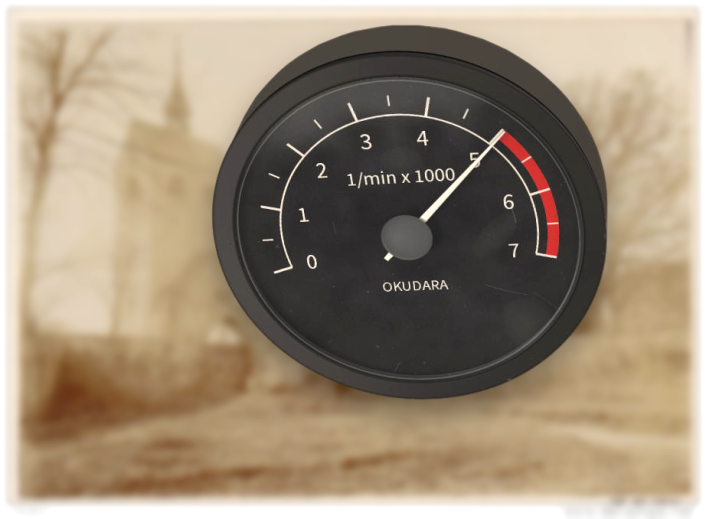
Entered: 5000
